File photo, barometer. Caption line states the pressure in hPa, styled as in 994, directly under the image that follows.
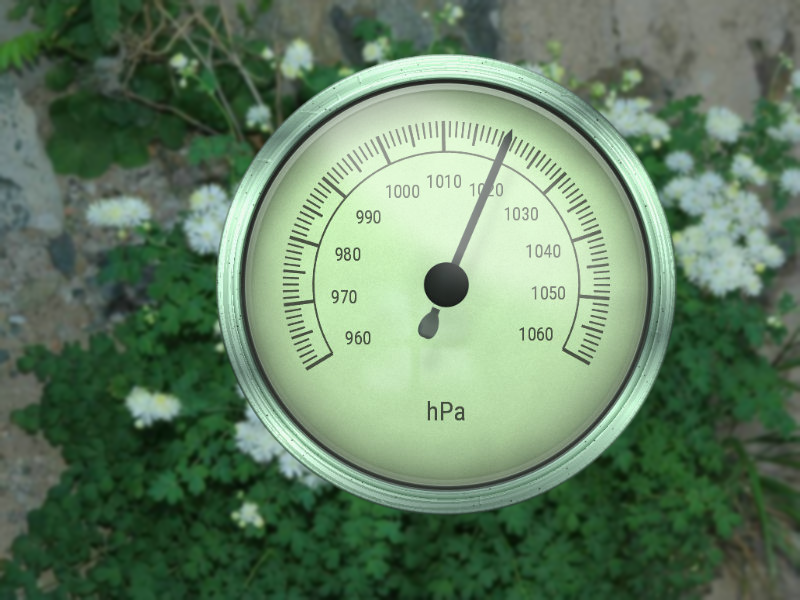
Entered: 1020
